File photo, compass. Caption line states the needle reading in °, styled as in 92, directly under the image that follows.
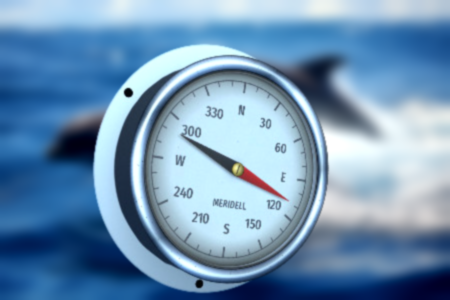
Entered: 110
